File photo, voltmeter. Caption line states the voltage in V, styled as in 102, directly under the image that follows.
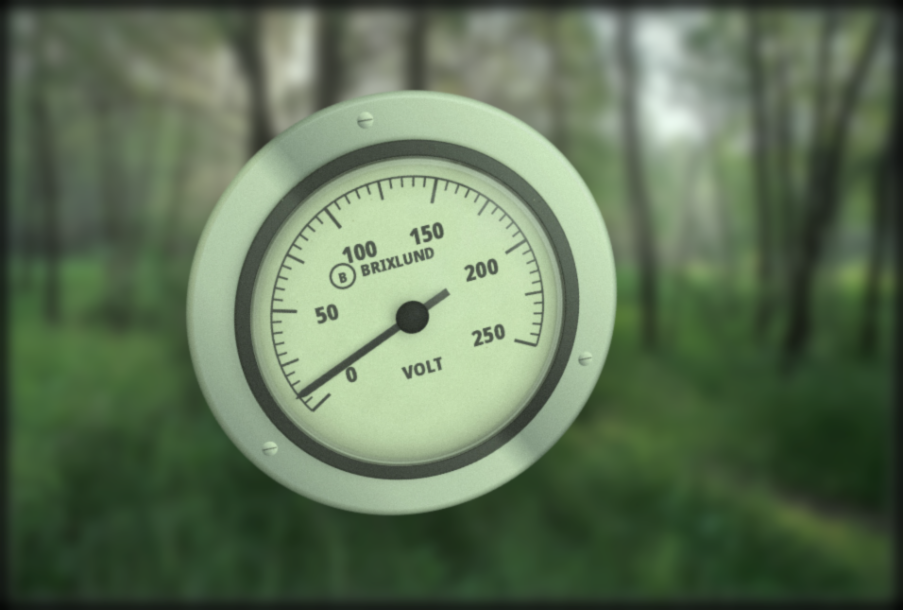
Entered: 10
